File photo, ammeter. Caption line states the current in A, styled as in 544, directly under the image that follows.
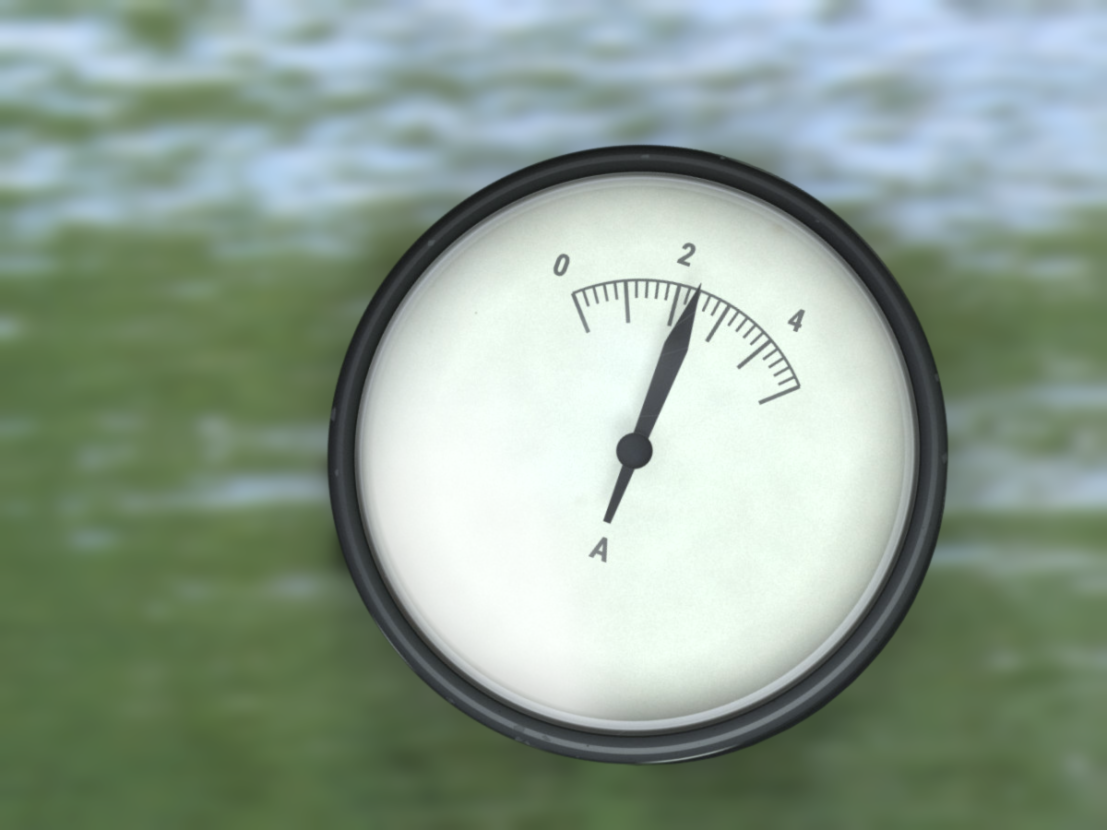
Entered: 2.4
